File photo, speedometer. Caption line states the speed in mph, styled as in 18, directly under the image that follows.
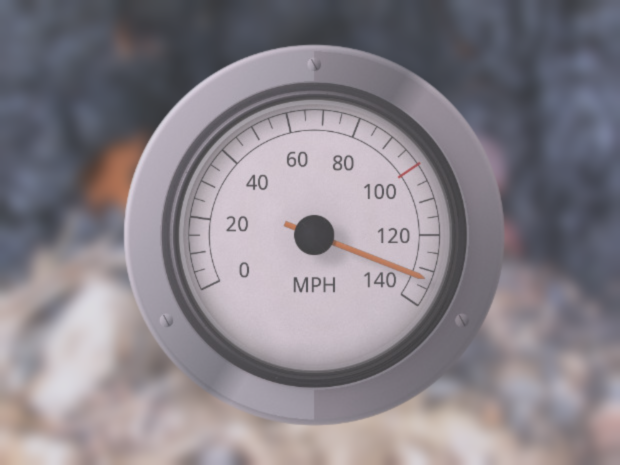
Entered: 132.5
